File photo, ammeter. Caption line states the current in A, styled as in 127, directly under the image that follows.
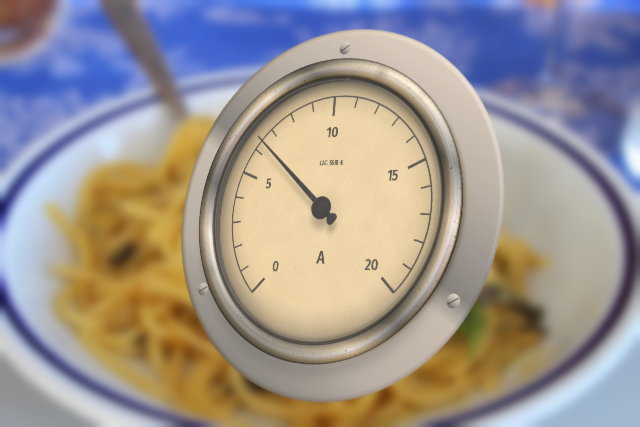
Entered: 6.5
